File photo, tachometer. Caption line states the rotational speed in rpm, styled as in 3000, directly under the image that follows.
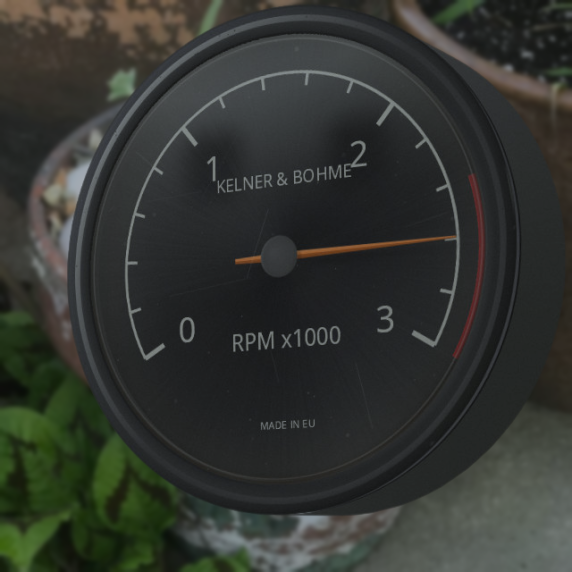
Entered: 2600
